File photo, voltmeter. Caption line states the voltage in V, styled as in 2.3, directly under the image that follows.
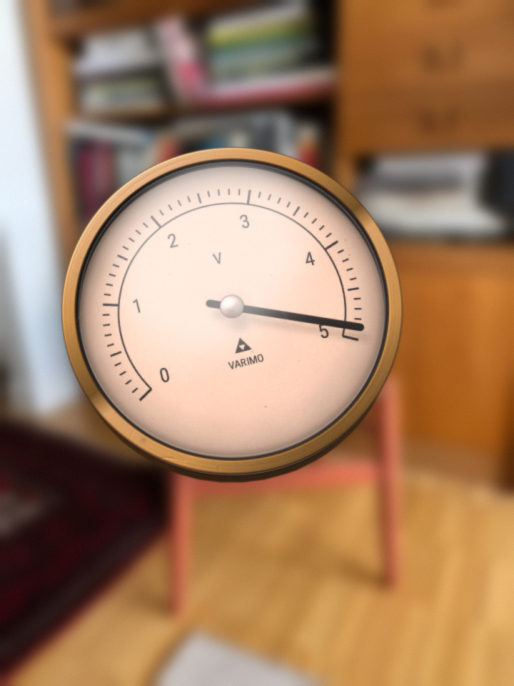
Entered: 4.9
